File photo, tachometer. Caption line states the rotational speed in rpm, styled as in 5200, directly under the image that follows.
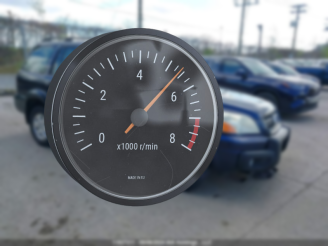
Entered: 5375
